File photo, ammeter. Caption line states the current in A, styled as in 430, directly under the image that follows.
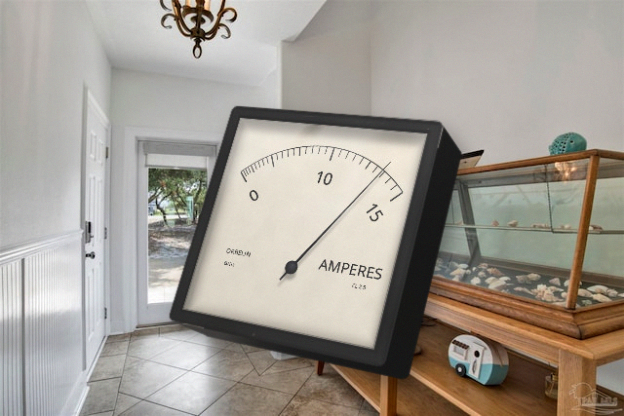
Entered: 13.5
